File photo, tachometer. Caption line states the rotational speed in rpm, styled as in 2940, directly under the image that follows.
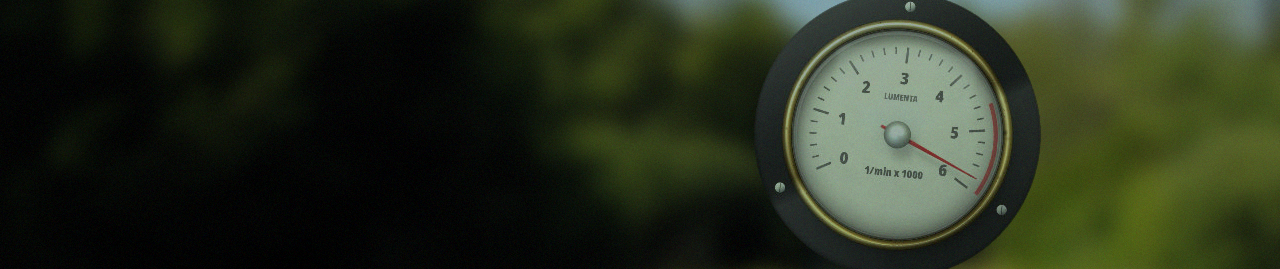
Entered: 5800
